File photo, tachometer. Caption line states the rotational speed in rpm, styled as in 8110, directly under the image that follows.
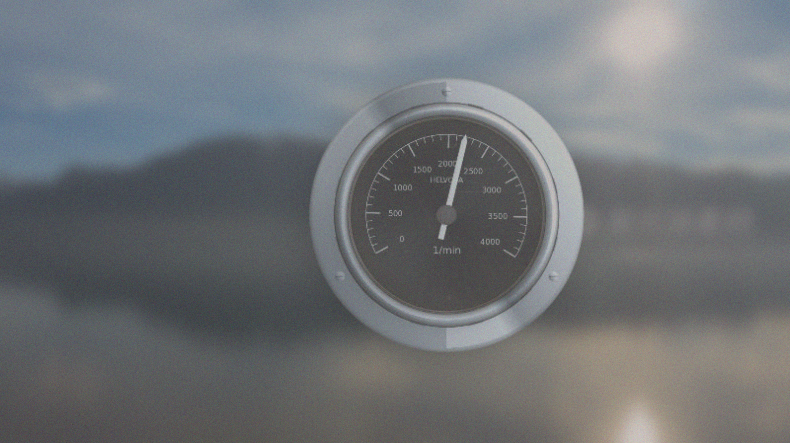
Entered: 2200
